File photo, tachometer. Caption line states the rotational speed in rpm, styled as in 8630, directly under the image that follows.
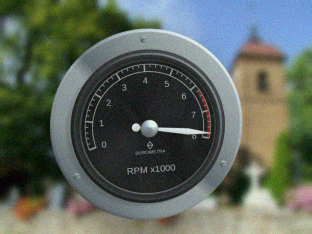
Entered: 7800
